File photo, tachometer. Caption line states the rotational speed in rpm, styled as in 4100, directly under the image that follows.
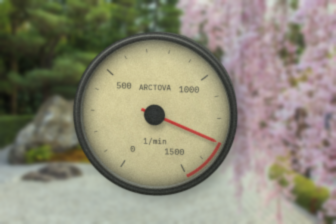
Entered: 1300
